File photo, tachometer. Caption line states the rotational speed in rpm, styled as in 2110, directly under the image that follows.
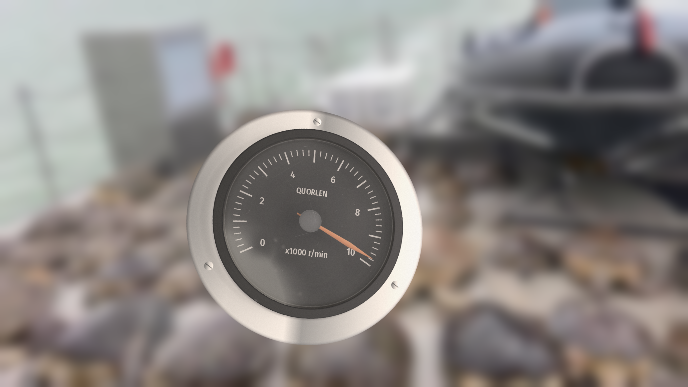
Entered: 9800
